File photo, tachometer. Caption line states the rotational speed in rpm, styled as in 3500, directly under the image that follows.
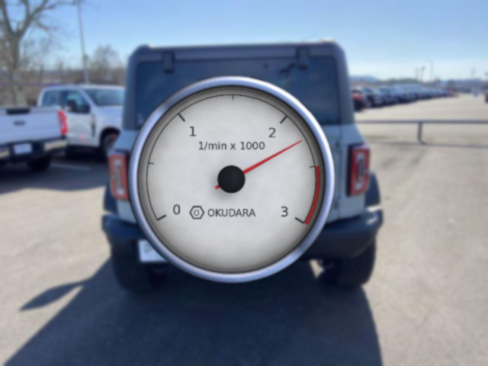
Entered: 2250
